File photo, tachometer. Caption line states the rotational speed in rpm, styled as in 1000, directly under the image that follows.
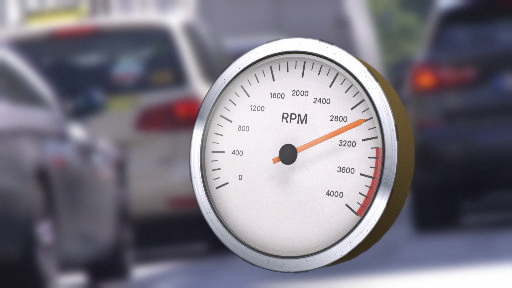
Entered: 3000
